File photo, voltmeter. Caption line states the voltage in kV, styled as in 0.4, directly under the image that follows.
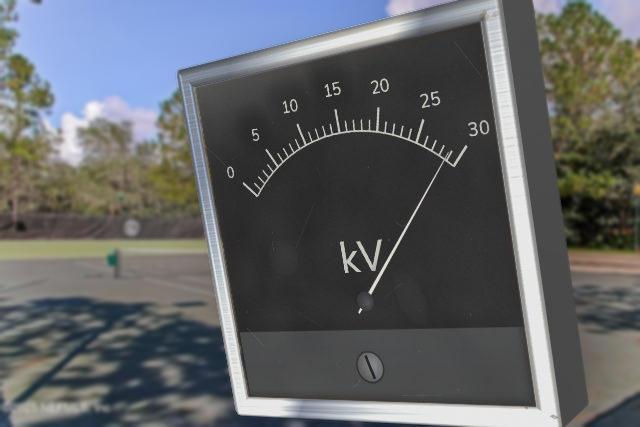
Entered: 29
